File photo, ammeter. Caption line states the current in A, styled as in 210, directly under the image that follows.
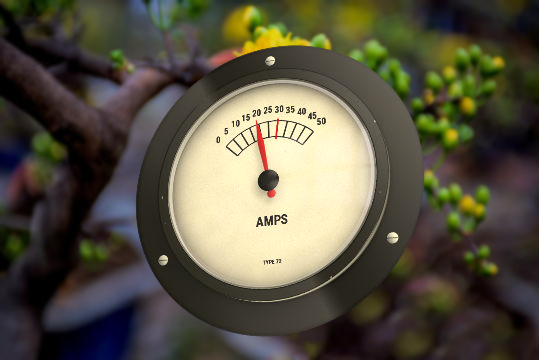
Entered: 20
